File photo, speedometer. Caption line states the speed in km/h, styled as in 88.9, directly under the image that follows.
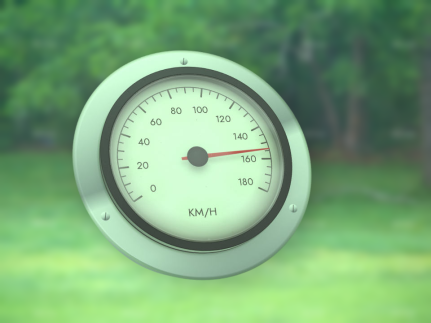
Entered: 155
